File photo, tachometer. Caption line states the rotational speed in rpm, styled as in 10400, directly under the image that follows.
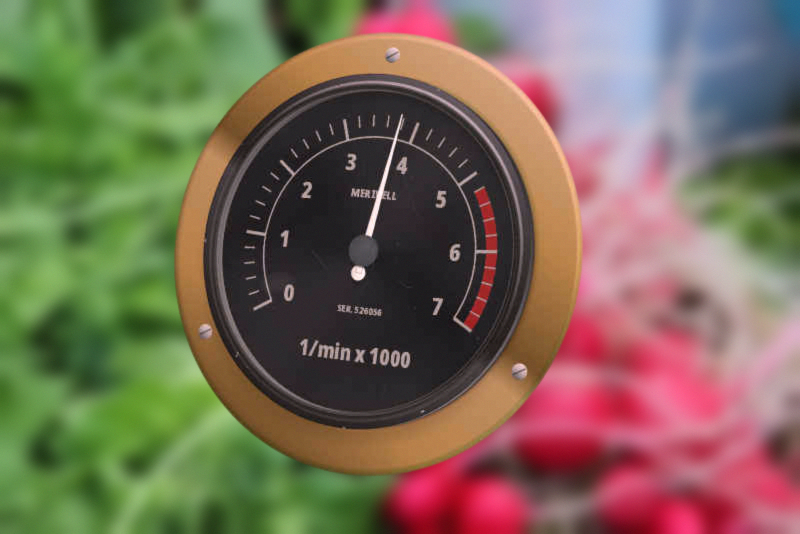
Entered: 3800
